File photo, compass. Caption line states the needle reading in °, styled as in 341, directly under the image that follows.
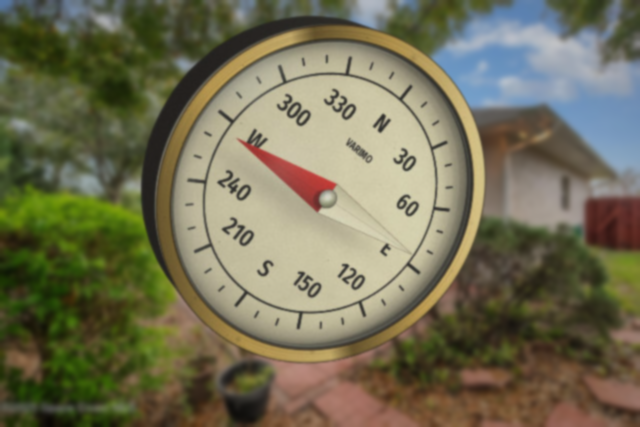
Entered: 265
